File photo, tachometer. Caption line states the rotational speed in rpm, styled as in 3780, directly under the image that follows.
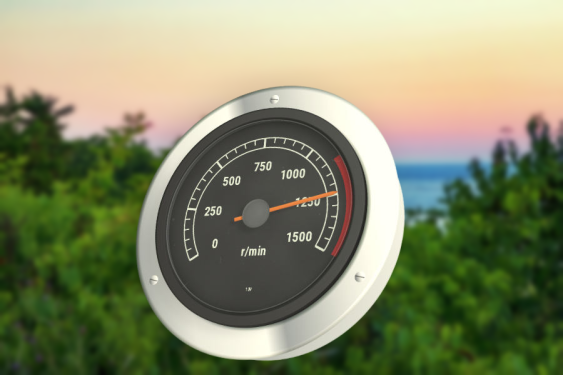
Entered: 1250
